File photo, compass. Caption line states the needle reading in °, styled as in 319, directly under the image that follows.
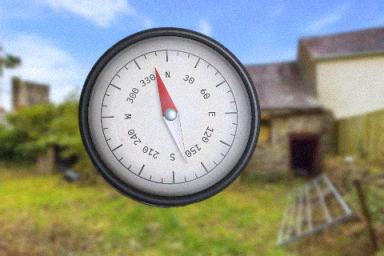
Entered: 345
